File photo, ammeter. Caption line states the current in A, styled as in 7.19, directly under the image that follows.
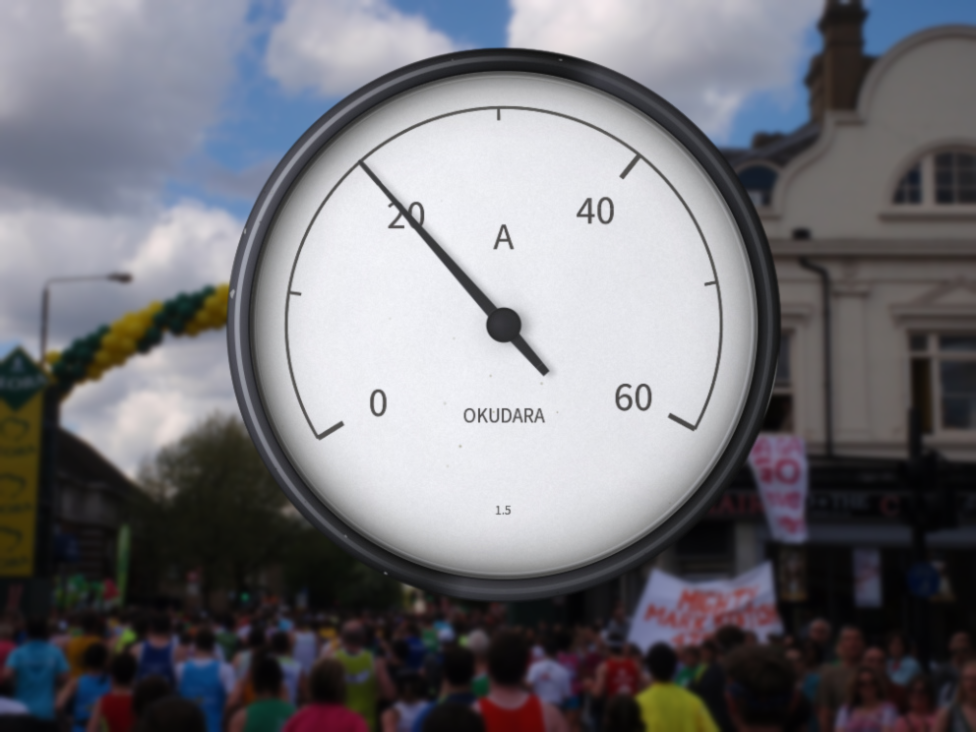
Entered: 20
